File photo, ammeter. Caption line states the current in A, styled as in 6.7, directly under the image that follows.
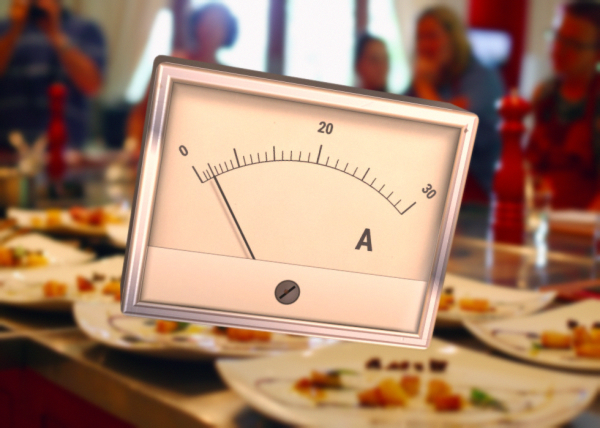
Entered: 5
